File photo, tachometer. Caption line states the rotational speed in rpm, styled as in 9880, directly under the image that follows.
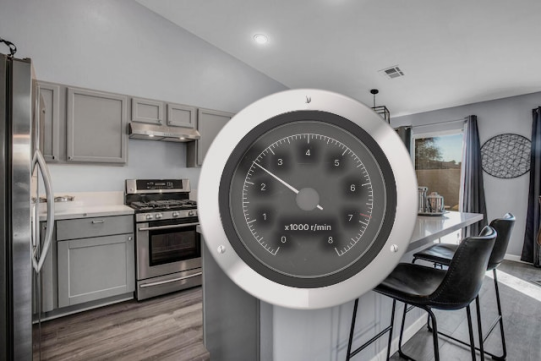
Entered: 2500
